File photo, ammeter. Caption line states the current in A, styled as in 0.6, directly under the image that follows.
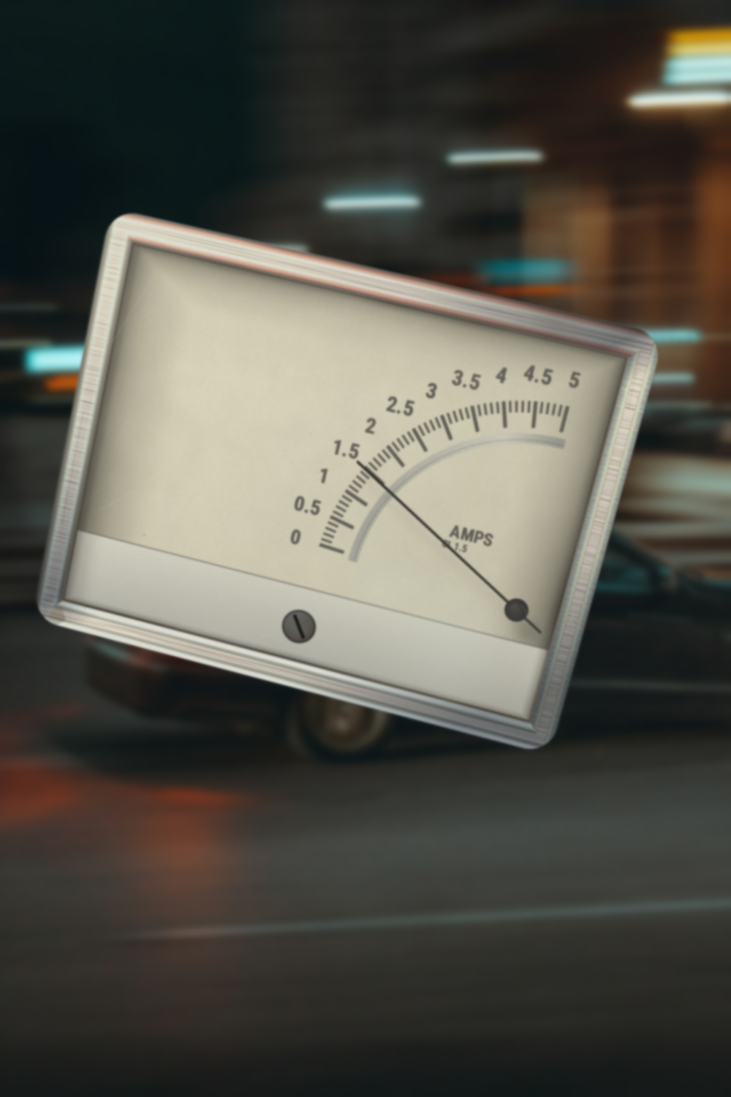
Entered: 1.5
